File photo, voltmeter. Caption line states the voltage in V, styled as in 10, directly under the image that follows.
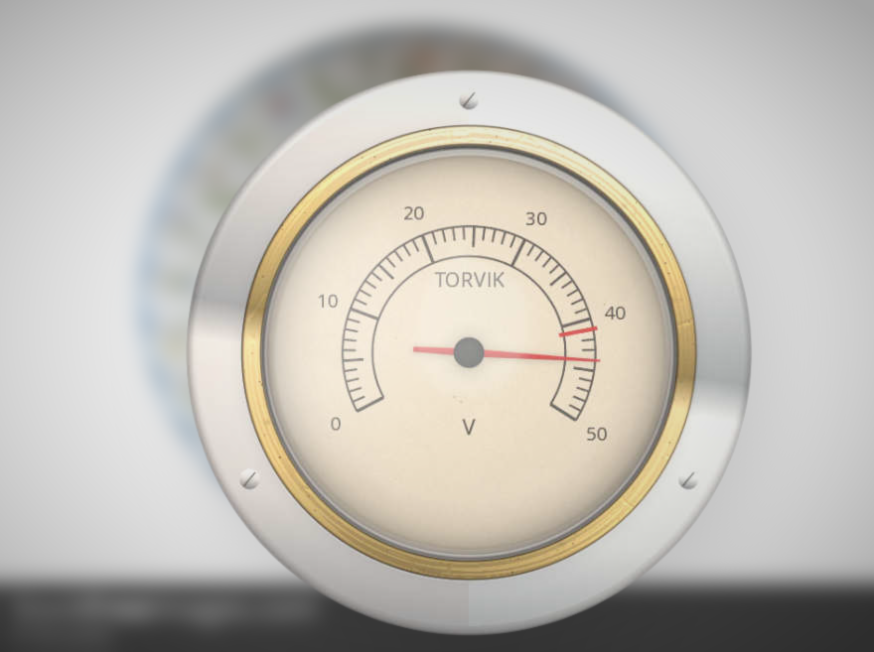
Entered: 44
